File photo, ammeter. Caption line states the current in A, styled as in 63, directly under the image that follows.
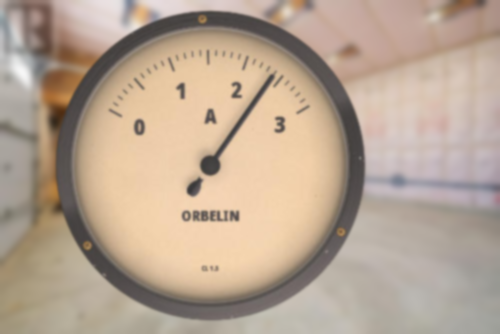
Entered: 2.4
